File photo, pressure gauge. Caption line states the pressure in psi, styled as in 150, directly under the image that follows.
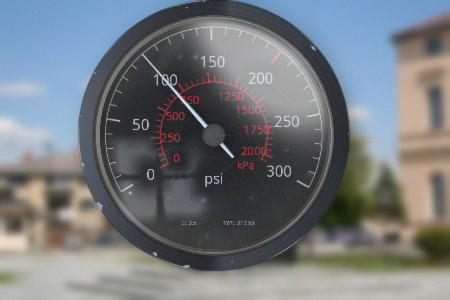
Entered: 100
